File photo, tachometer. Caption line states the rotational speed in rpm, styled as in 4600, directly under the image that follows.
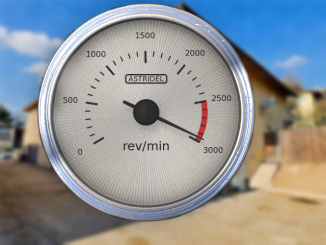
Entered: 2950
